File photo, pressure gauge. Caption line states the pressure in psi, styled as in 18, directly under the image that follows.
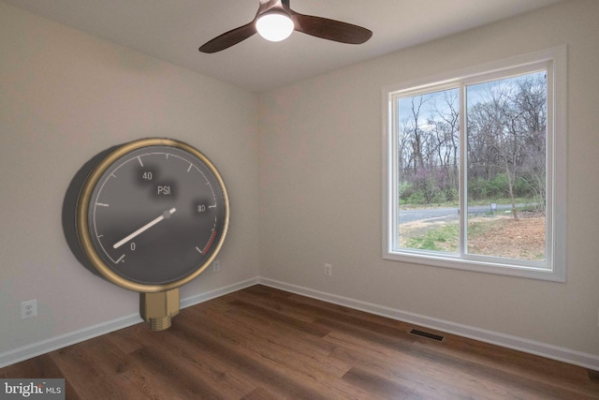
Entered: 5
